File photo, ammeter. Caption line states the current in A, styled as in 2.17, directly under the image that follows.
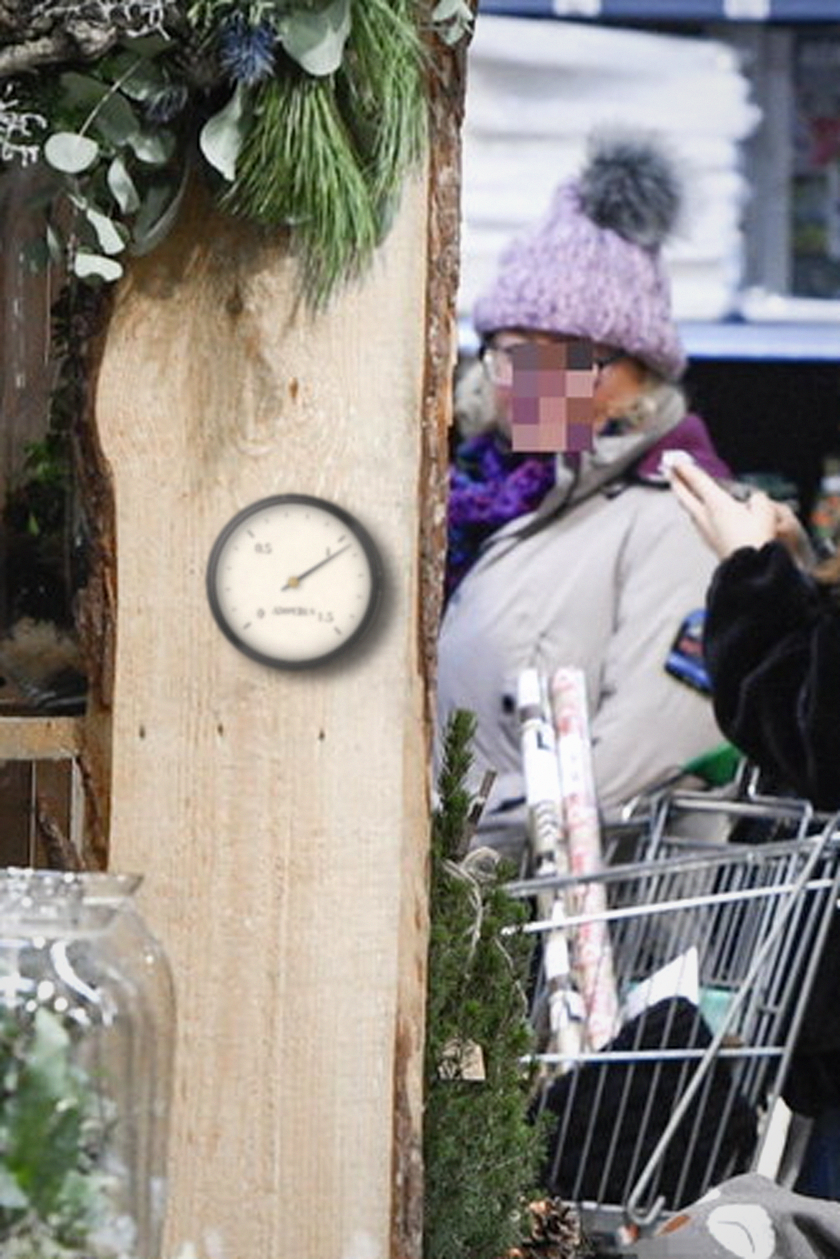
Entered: 1.05
